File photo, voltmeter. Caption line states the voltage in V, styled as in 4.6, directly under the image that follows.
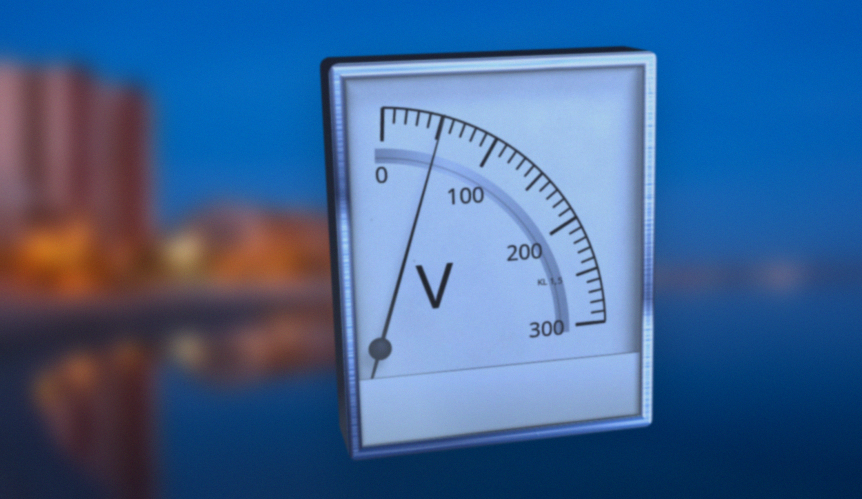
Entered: 50
